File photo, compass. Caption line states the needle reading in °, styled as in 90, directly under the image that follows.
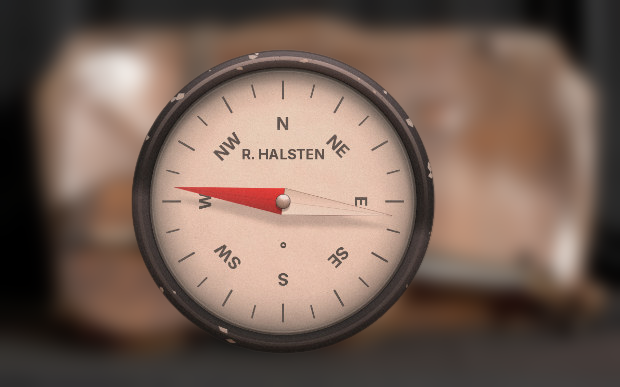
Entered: 277.5
